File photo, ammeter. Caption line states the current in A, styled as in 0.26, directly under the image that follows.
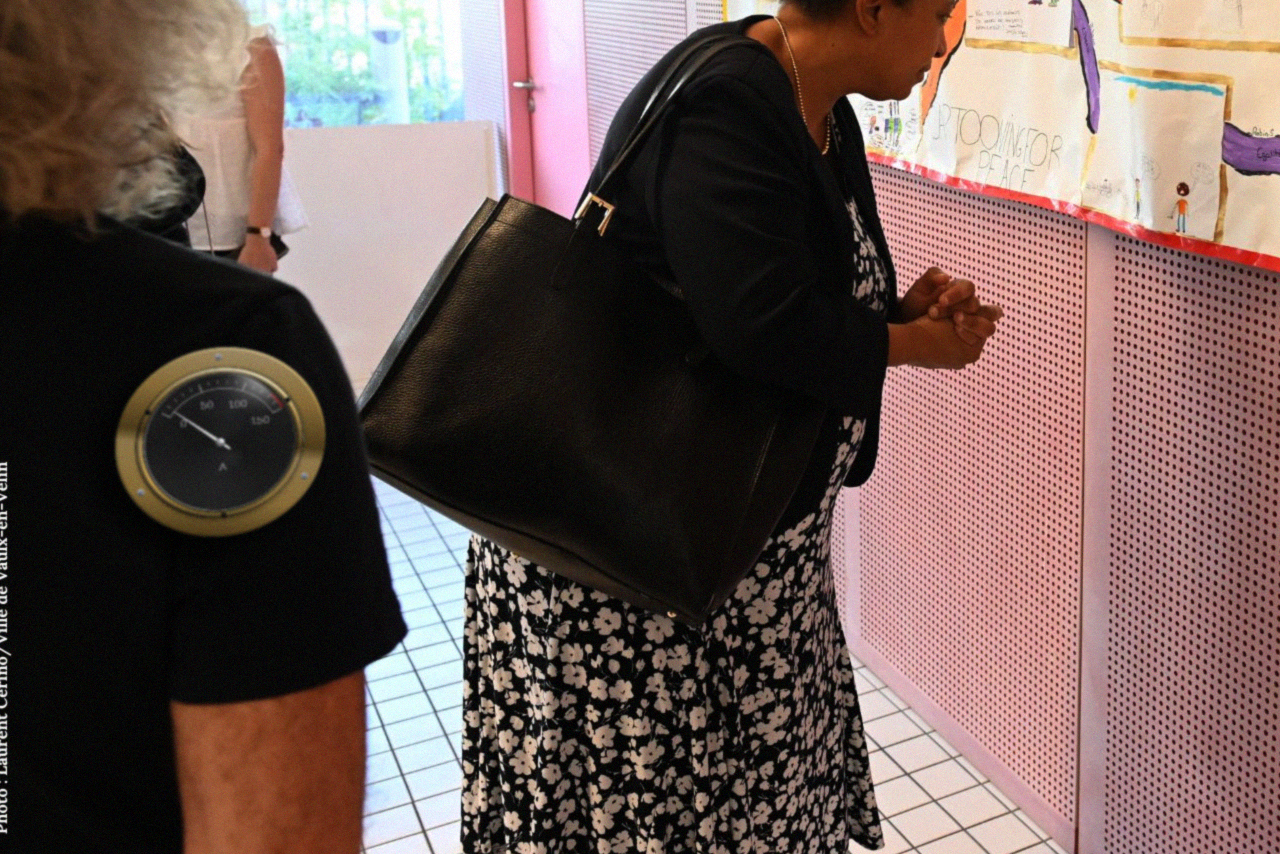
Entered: 10
